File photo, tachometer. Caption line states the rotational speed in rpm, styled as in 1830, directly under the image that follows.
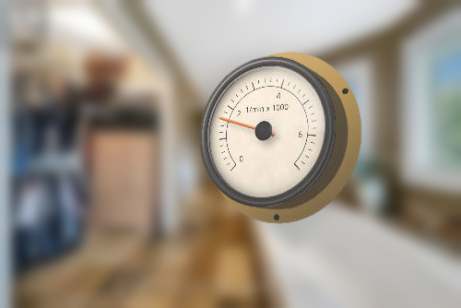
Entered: 1600
